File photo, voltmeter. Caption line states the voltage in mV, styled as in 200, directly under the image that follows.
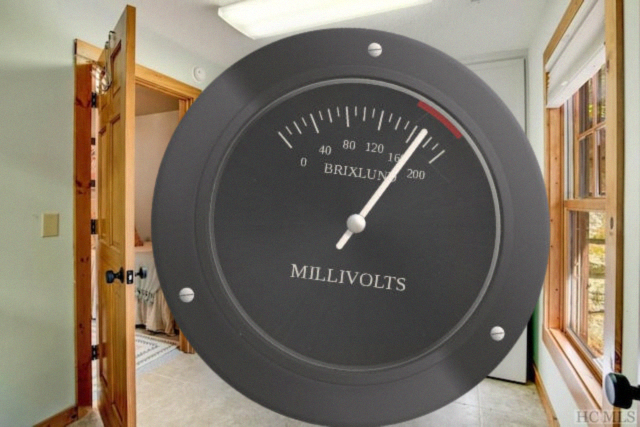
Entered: 170
